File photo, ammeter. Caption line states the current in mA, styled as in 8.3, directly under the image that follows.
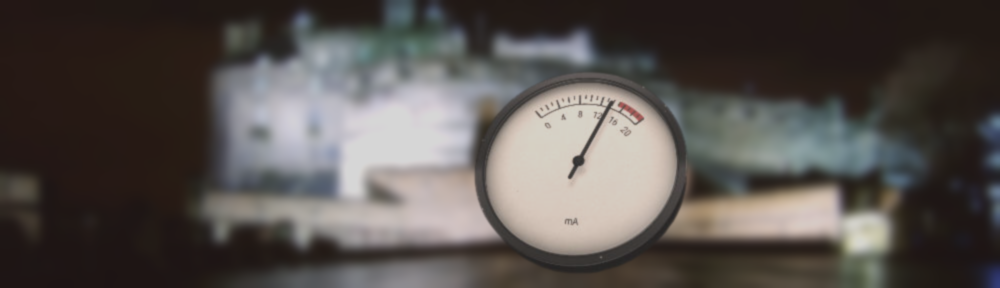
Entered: 14
